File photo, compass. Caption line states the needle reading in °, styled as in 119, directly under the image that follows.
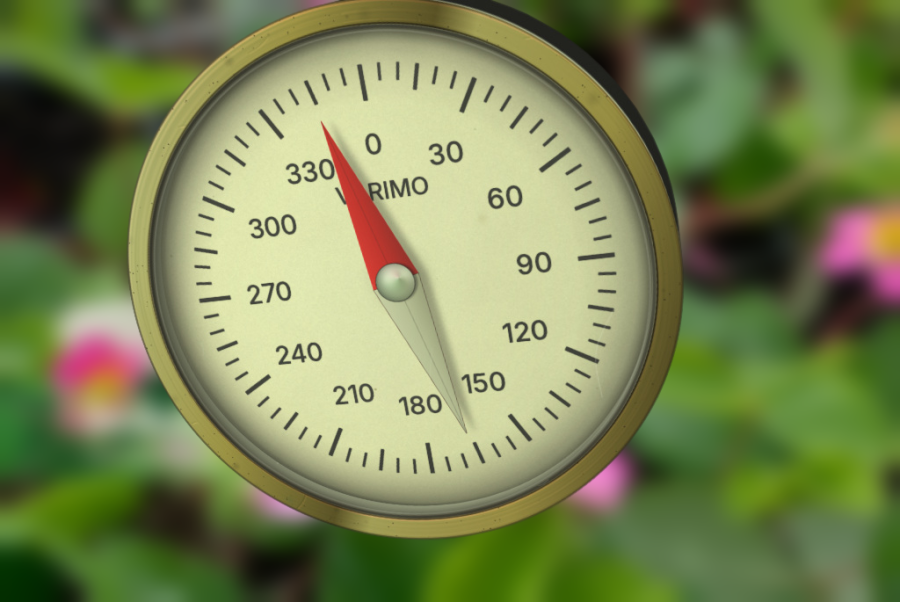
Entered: 345
